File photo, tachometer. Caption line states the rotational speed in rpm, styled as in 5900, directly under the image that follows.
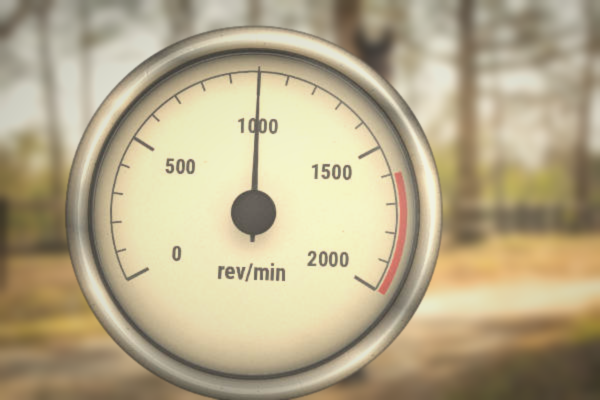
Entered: 1000
